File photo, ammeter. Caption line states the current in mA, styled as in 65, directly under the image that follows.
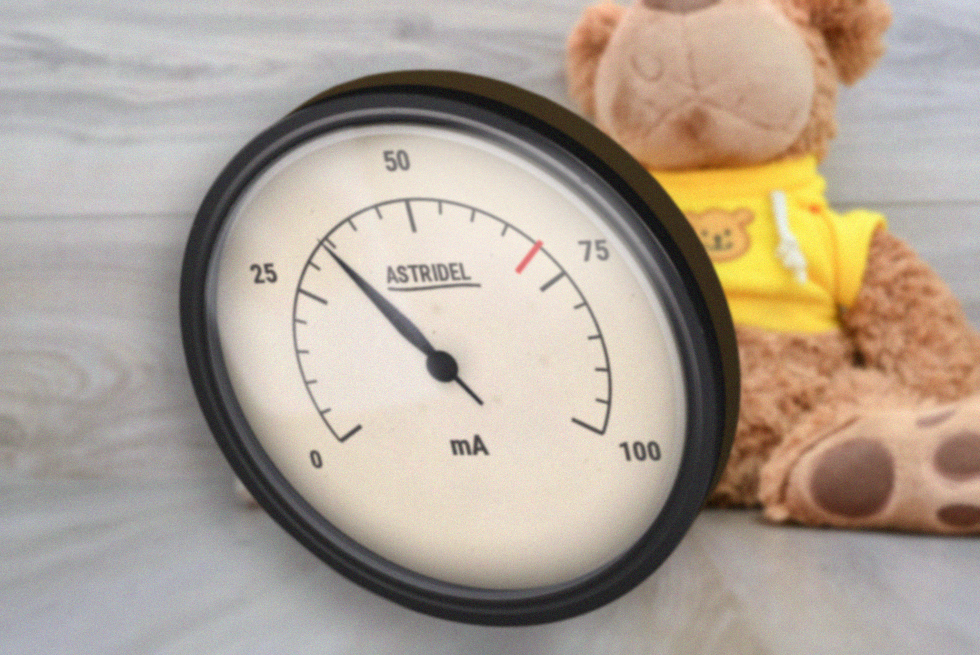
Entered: 35
